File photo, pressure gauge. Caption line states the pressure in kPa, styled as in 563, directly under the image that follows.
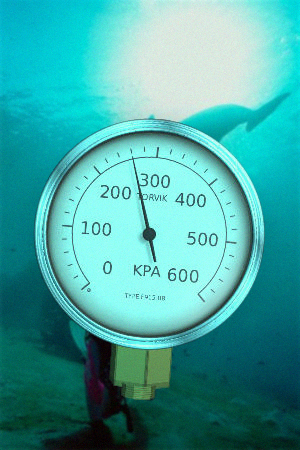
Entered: 260
